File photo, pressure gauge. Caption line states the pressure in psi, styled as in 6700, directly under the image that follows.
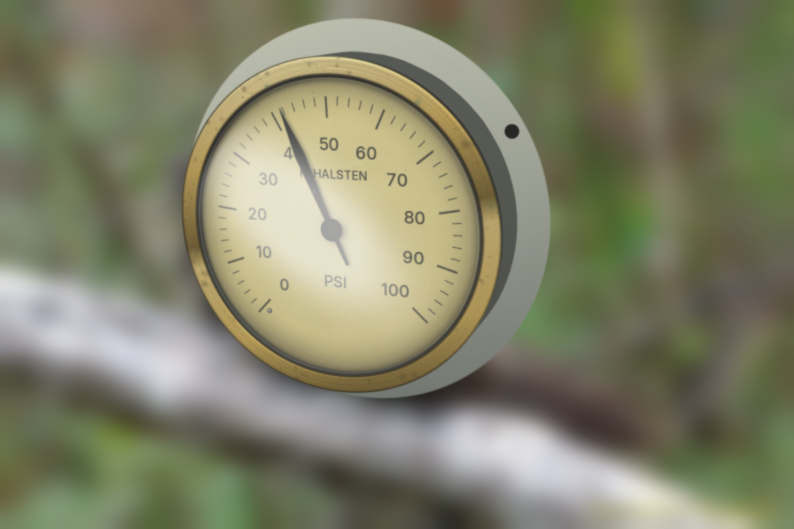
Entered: 42
